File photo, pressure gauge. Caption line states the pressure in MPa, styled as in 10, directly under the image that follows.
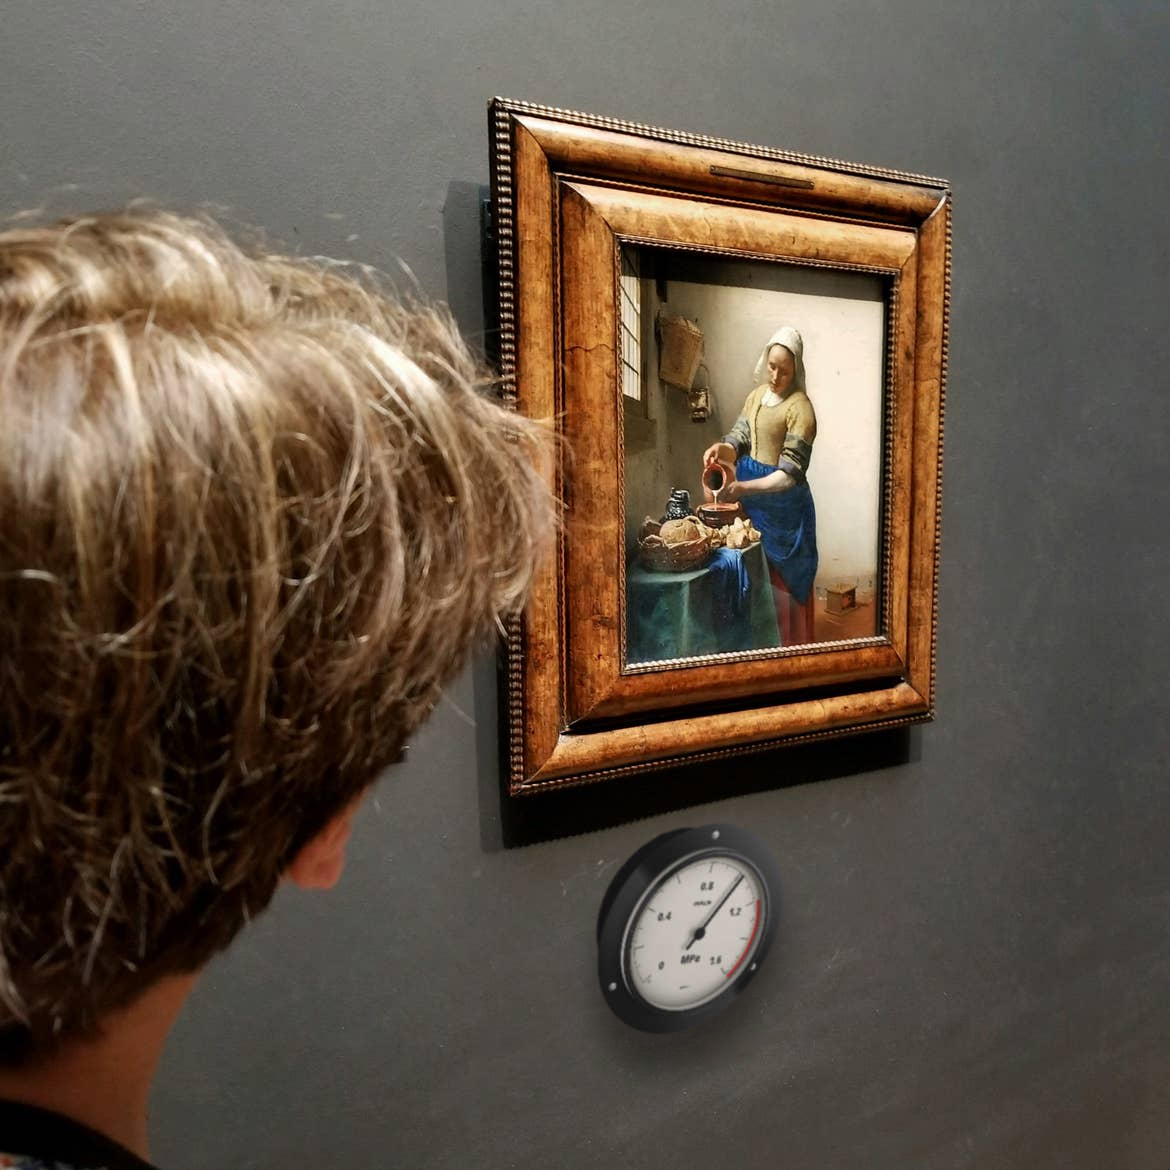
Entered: 1
